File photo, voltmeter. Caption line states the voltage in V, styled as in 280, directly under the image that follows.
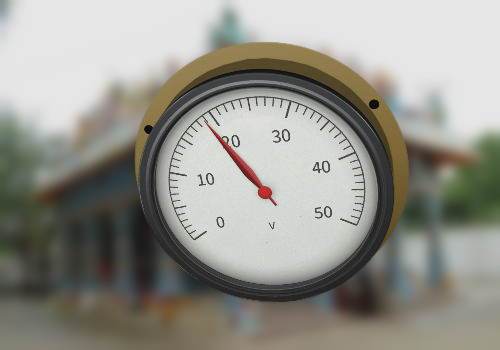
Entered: 19
